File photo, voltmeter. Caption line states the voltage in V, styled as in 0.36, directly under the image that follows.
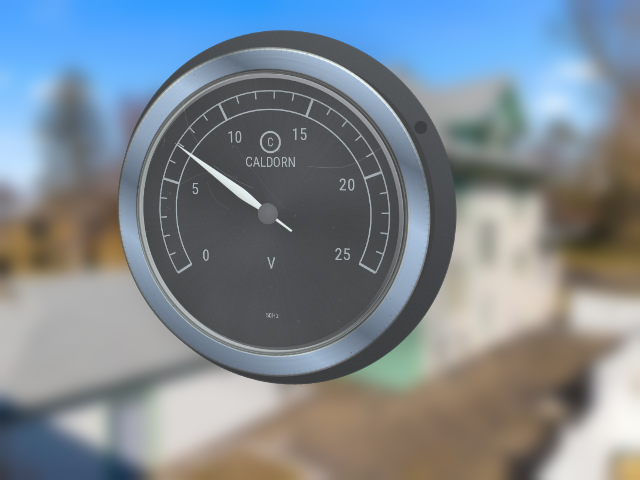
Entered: 7
